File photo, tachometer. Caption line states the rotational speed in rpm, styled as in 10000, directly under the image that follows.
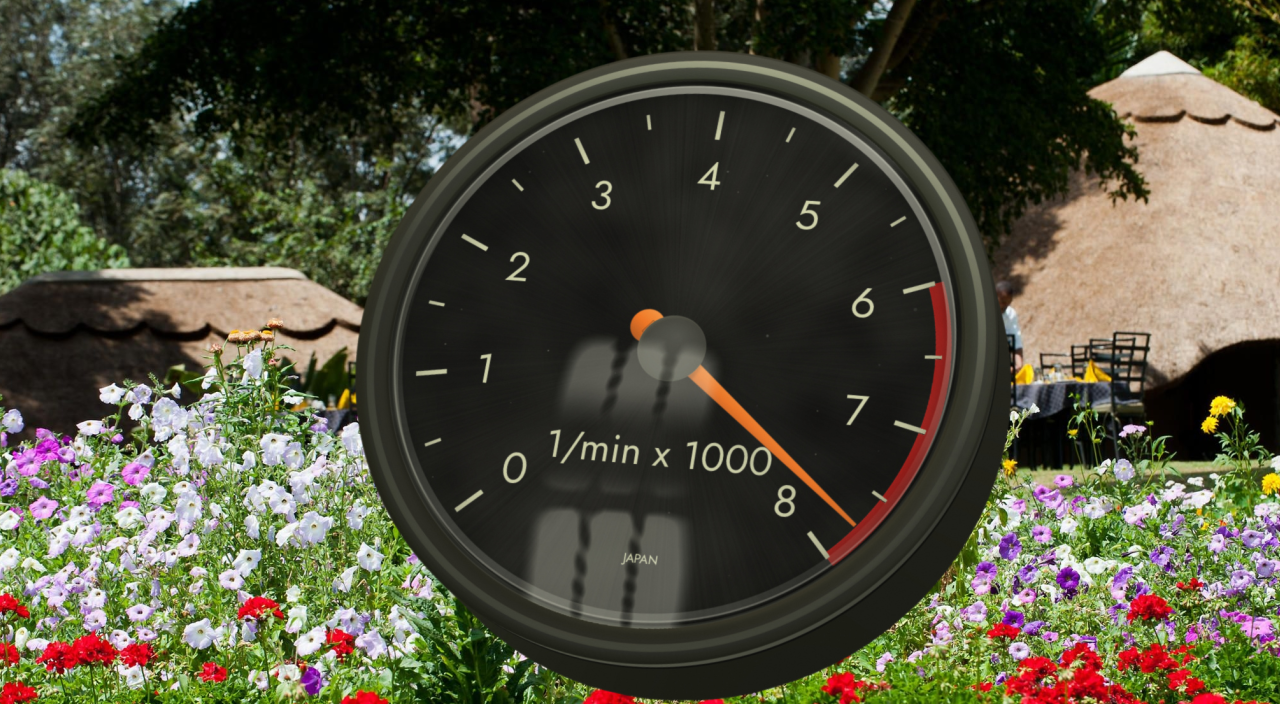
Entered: 7750
